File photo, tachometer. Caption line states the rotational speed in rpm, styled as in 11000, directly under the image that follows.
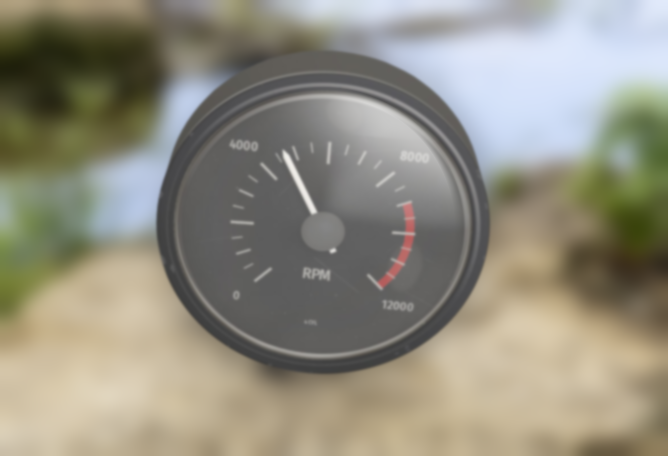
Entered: 4750
